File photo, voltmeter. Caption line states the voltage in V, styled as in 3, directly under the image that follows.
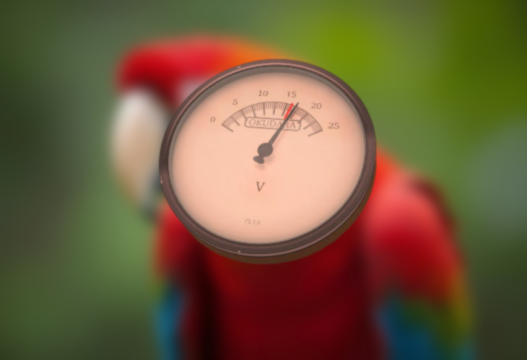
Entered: 17.5
